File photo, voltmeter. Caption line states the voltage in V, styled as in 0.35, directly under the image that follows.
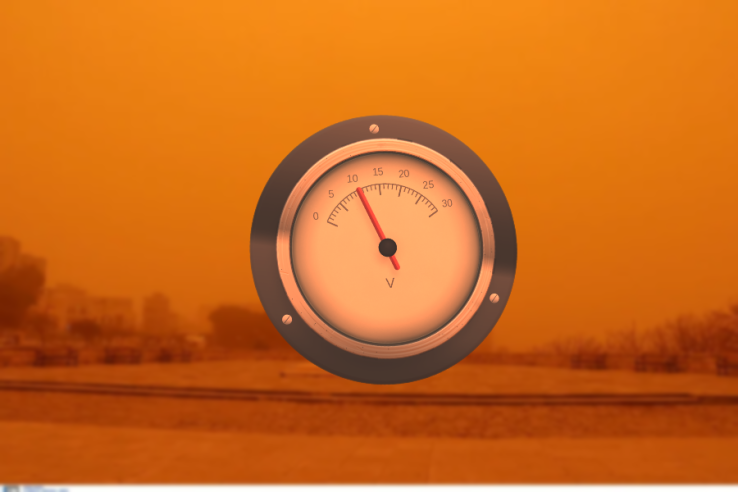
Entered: 10
